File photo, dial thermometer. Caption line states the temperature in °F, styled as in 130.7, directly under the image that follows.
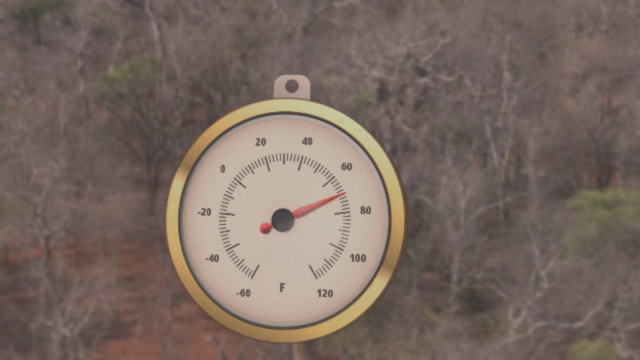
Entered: 70
